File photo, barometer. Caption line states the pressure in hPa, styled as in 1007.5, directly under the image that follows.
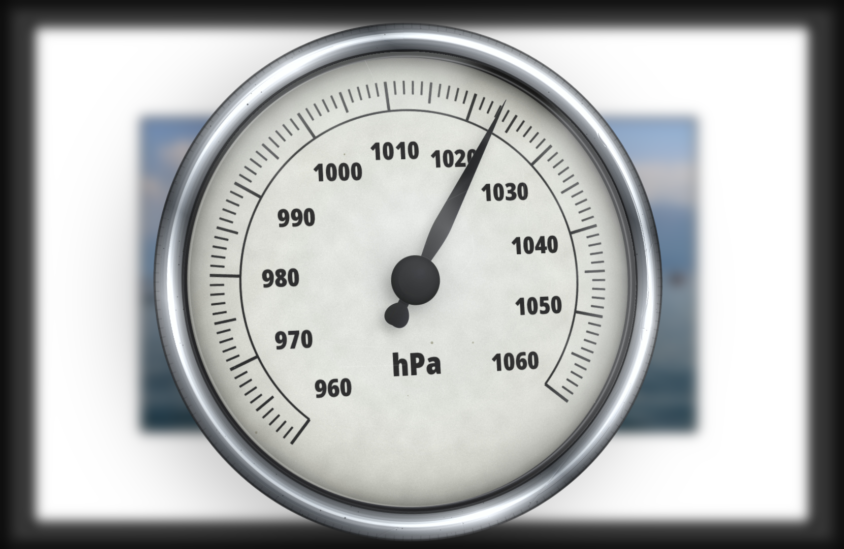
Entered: 1023
